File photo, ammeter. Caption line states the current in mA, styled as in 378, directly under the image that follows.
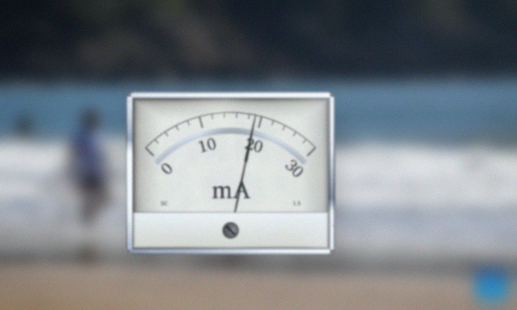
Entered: 19
